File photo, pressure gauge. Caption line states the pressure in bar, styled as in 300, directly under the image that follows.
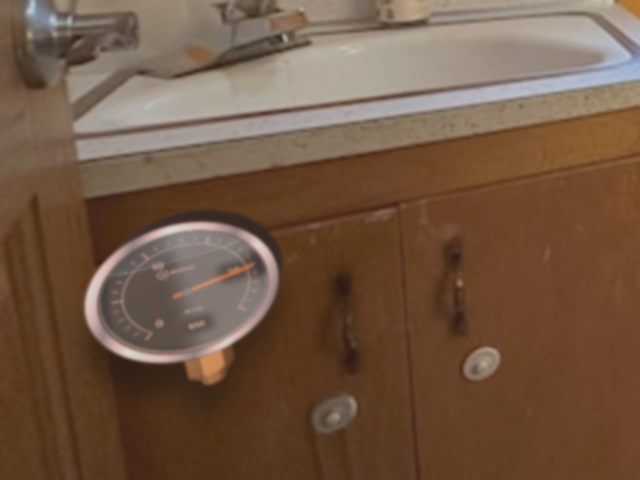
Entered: 20
